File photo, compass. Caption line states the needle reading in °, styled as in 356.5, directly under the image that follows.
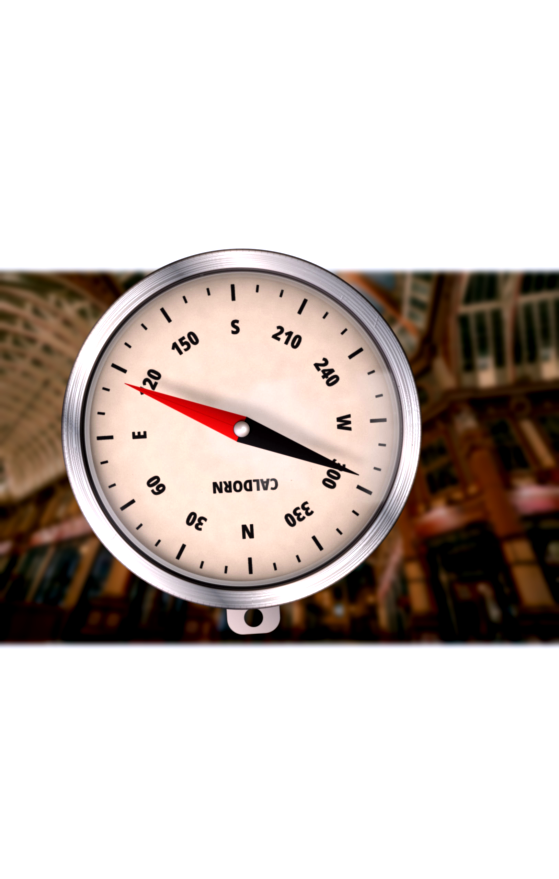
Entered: 115
